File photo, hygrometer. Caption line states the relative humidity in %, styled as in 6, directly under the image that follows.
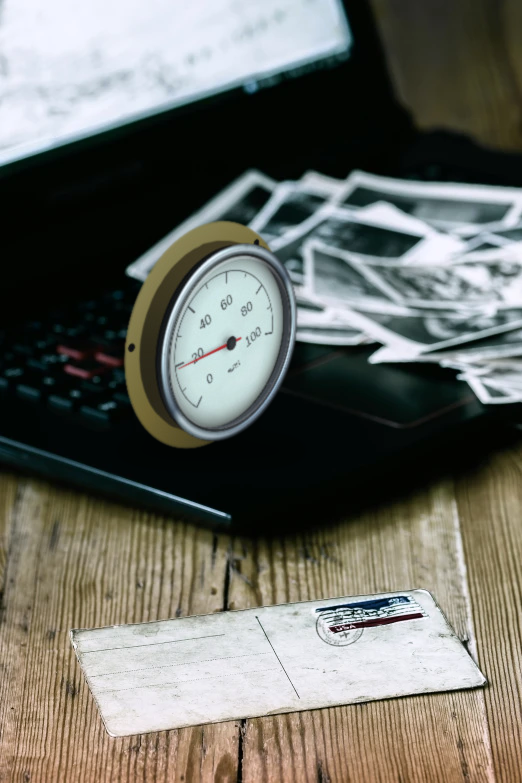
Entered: 20
